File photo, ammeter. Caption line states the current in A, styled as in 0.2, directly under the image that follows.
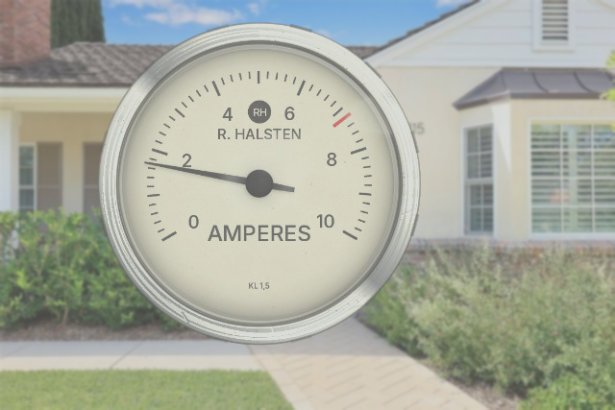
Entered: 1.7
